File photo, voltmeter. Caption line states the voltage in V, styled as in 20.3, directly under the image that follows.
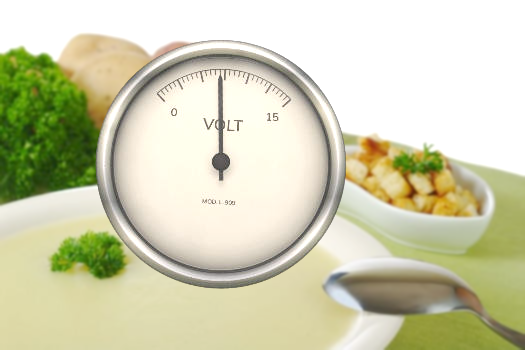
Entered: 7
